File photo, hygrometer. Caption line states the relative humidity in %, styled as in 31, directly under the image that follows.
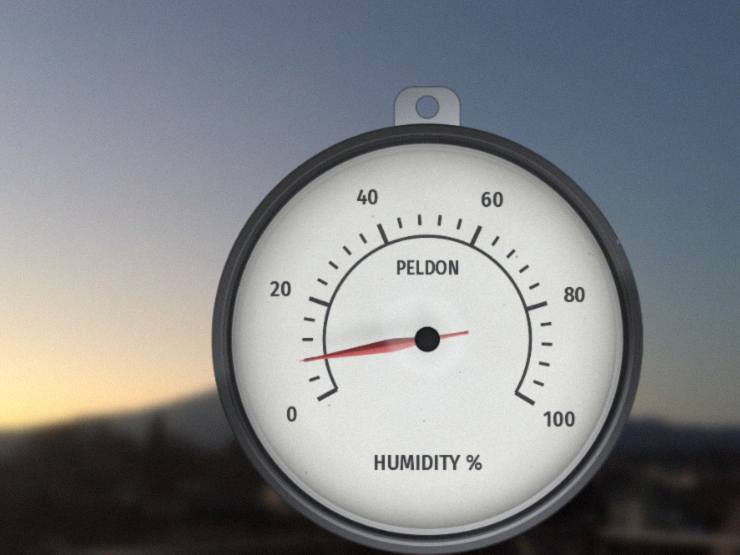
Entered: 8
